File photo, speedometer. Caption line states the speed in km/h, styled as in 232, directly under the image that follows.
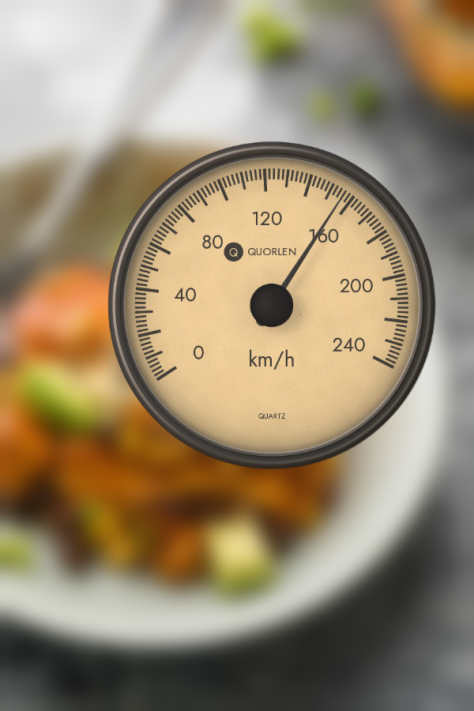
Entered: 156
